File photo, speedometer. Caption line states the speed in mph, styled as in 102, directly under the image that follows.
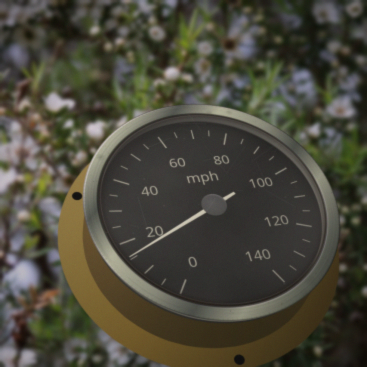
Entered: 15
